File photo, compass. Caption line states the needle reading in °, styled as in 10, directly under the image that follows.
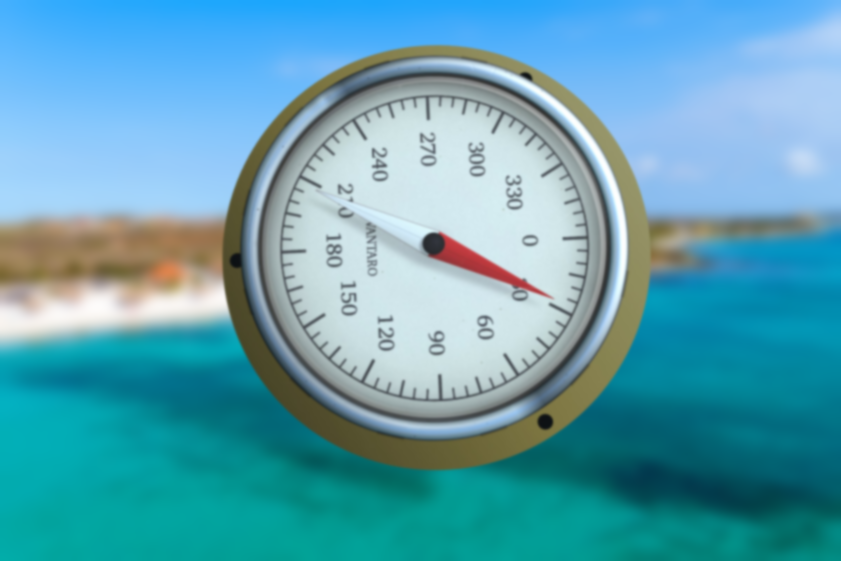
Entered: 27.5
